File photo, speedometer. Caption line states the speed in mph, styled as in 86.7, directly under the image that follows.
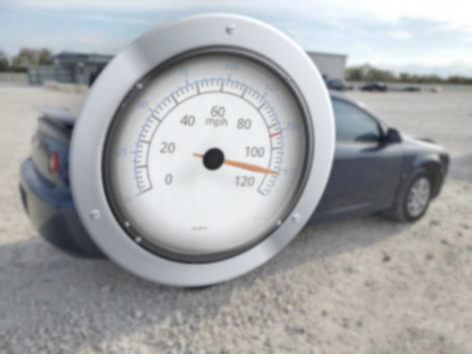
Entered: 110
